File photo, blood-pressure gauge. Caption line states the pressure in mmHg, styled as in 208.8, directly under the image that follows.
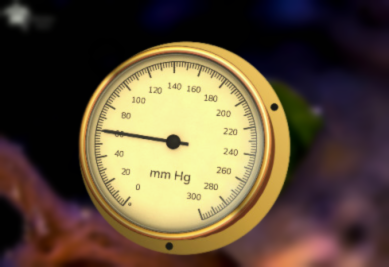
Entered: 60
